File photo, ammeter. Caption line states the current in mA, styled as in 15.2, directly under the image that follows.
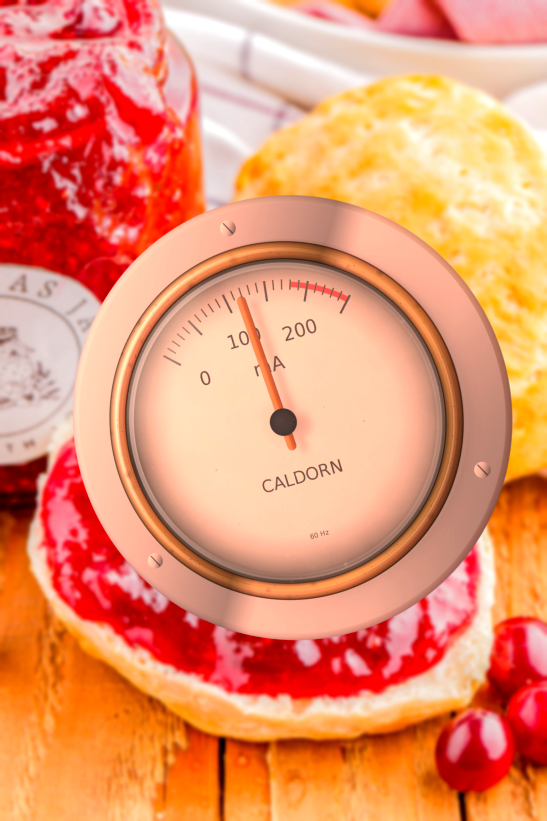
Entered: 120
